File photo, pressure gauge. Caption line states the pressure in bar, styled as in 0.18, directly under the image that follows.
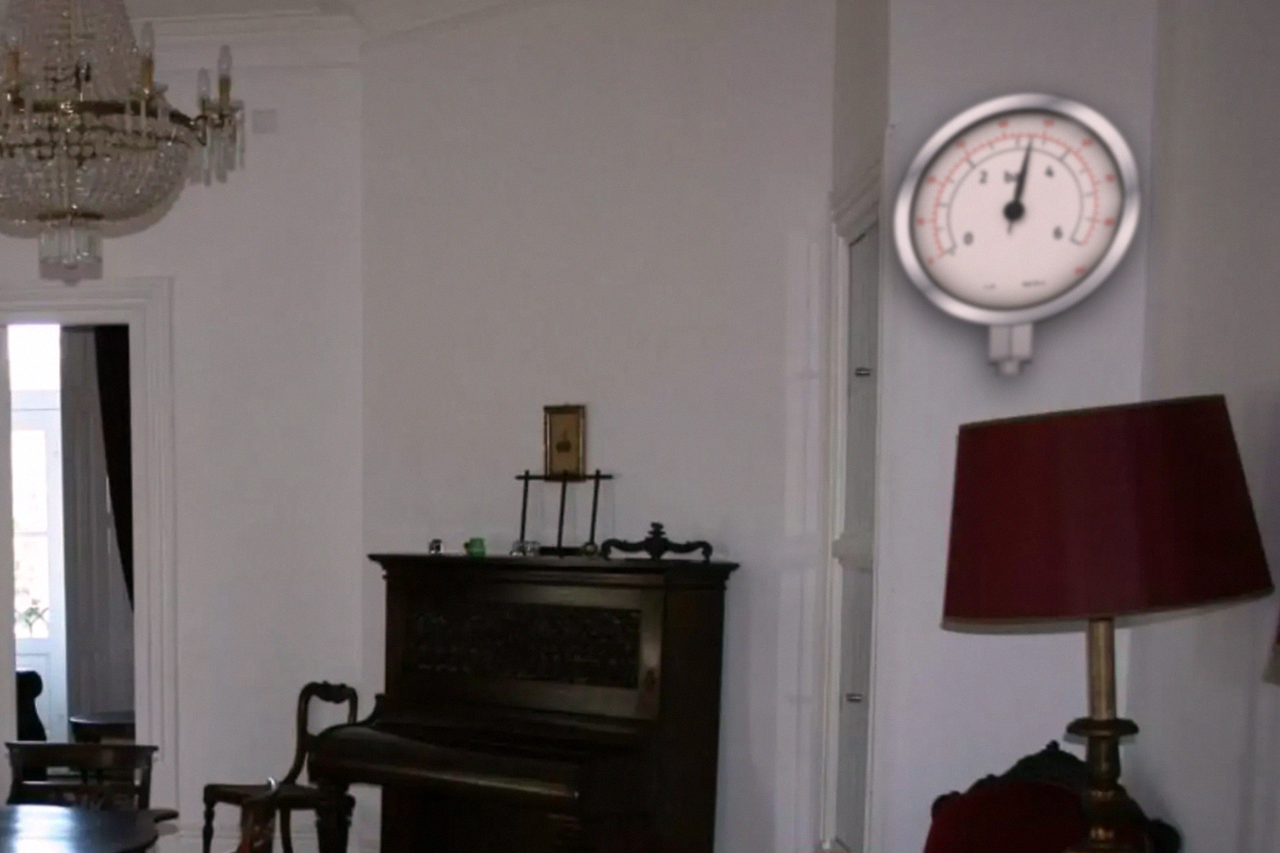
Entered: 3.25
